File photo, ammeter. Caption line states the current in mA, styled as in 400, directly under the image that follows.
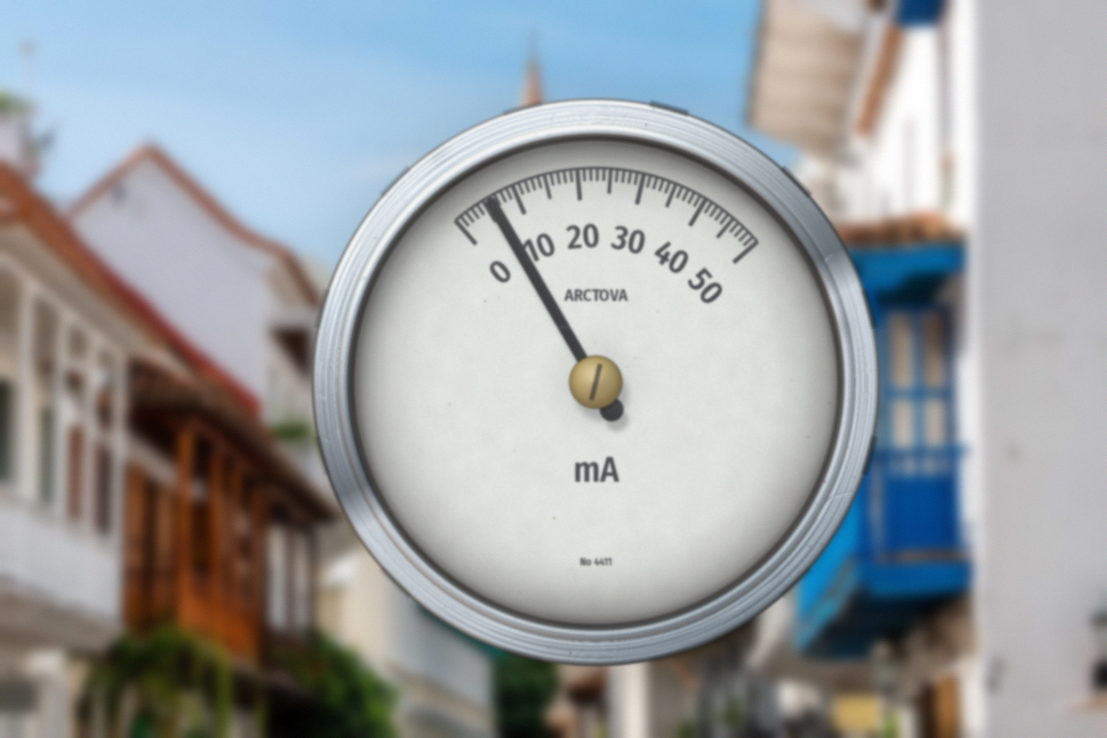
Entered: 6
